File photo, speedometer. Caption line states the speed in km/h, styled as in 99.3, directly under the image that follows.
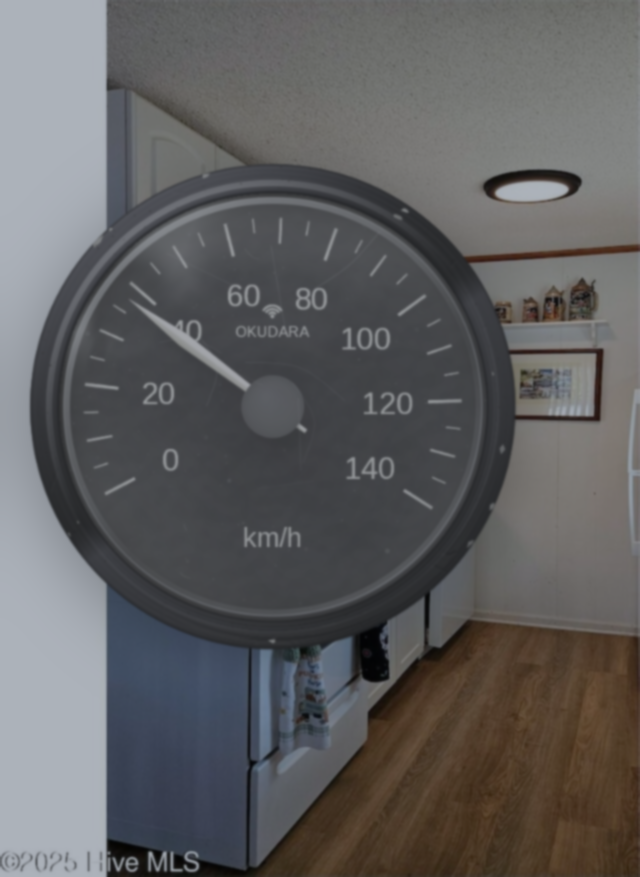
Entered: 37.5
